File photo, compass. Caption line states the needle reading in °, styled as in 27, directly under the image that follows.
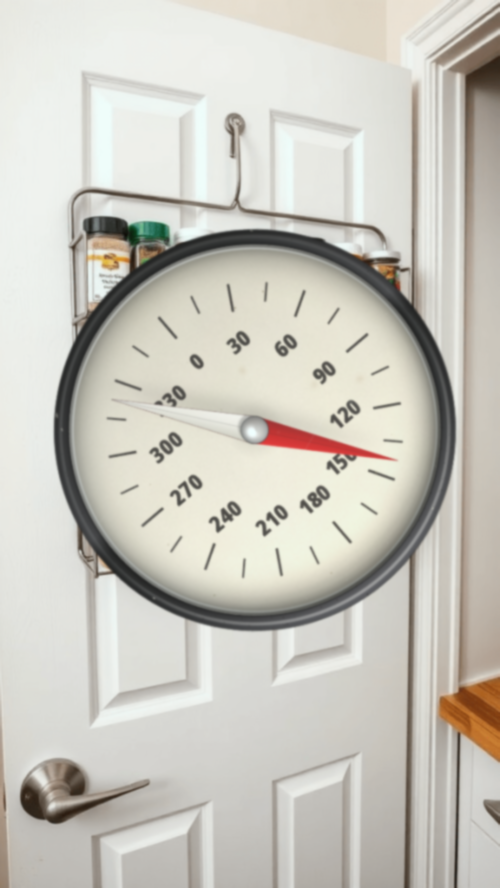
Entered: 142.5
